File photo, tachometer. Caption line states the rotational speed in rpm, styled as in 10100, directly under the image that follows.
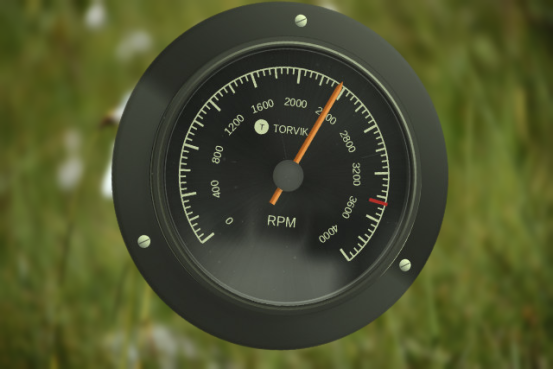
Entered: 2350
